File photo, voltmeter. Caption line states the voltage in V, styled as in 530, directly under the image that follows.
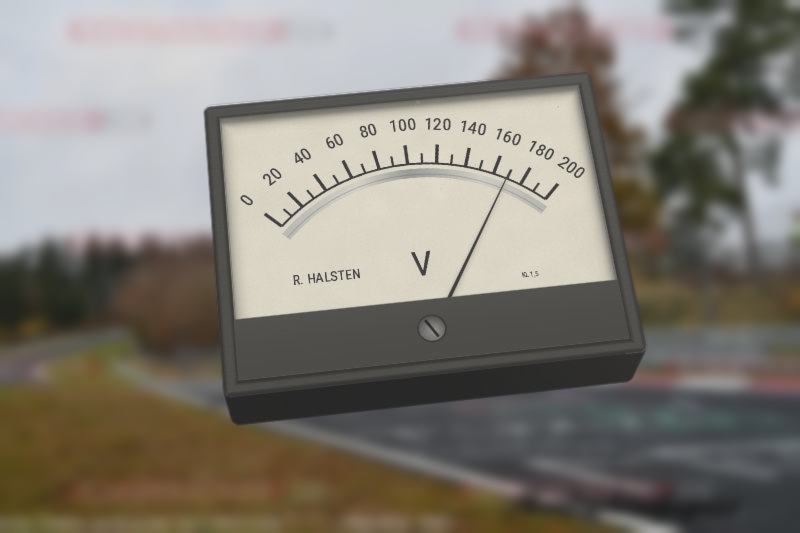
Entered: 170
